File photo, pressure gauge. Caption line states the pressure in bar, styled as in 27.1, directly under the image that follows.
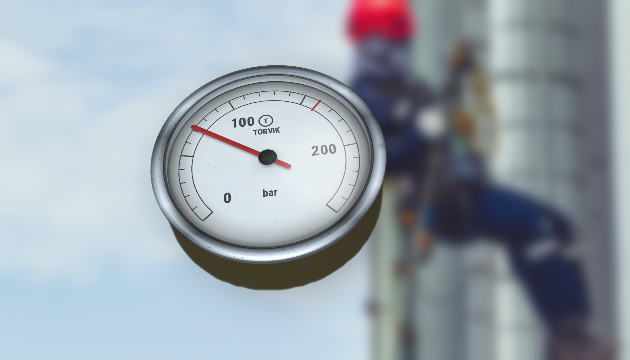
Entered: 70
